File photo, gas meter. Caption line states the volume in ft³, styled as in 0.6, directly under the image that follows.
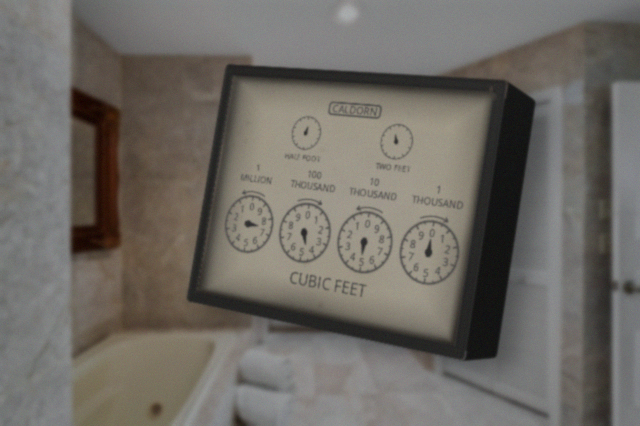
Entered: 745000
